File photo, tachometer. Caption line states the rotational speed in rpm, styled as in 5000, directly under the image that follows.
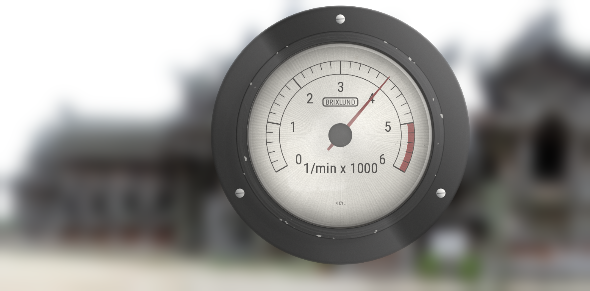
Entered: 4000
